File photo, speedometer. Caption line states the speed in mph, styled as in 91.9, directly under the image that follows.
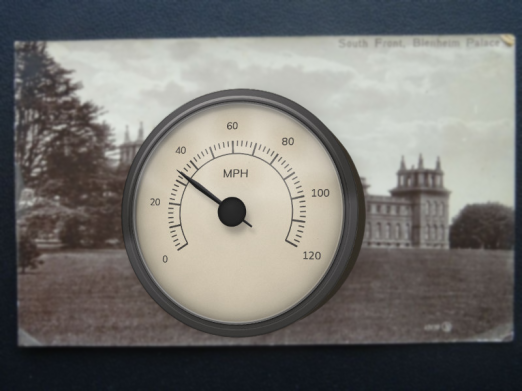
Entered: 34
